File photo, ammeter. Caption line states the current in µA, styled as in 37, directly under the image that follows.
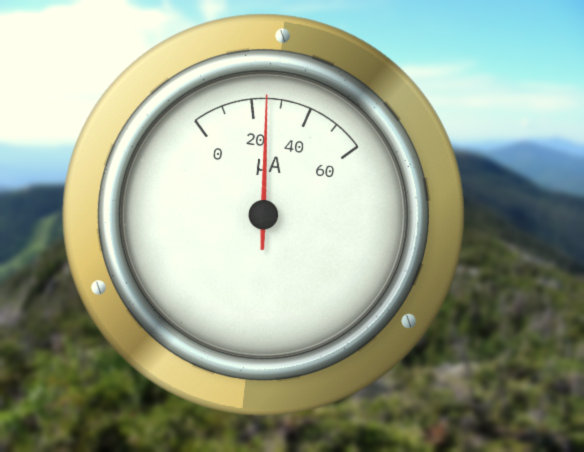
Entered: 25
